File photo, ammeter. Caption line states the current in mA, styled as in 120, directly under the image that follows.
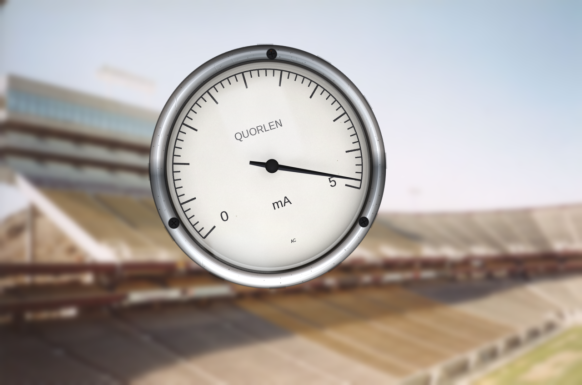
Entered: 4.9
